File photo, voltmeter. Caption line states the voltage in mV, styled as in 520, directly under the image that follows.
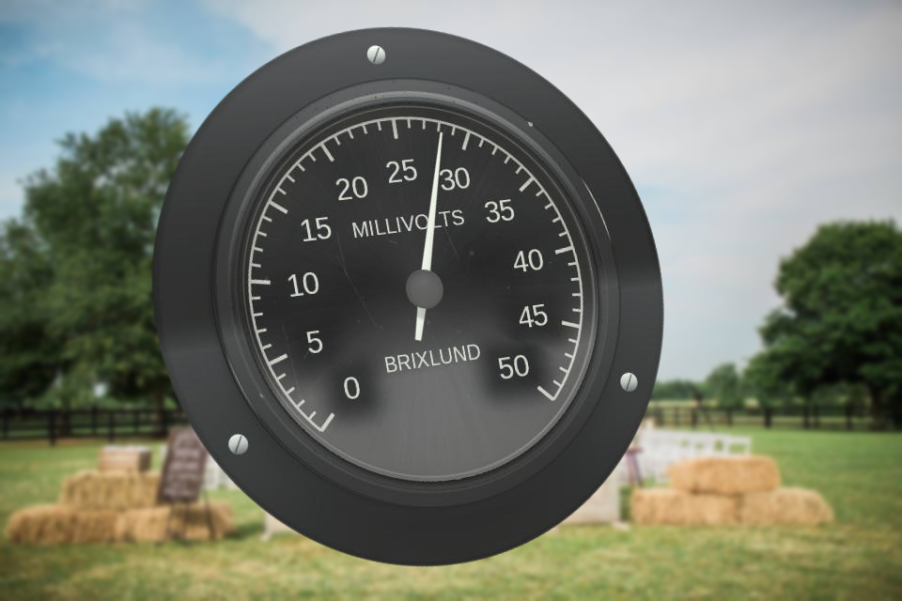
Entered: 28
